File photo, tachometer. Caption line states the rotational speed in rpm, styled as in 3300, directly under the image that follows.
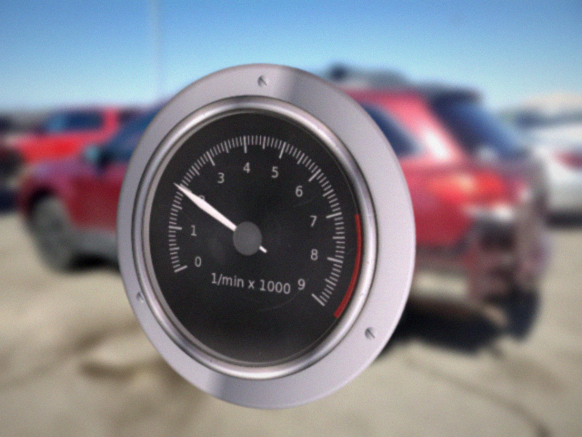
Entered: 2000
